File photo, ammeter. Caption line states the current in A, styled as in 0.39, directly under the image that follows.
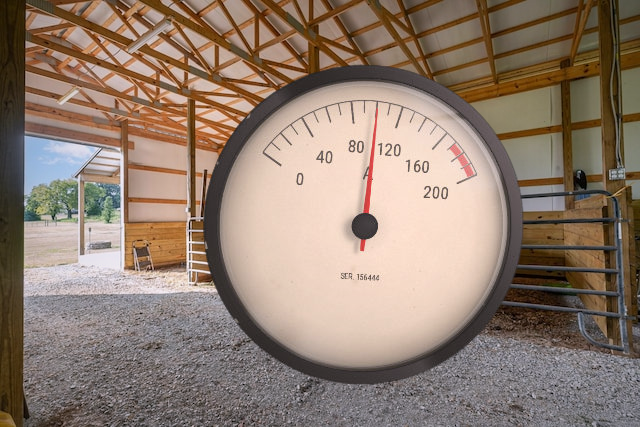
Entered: 100
